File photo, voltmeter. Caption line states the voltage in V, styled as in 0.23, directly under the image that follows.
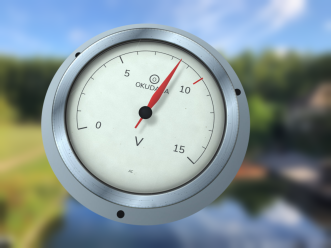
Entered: 8.5
